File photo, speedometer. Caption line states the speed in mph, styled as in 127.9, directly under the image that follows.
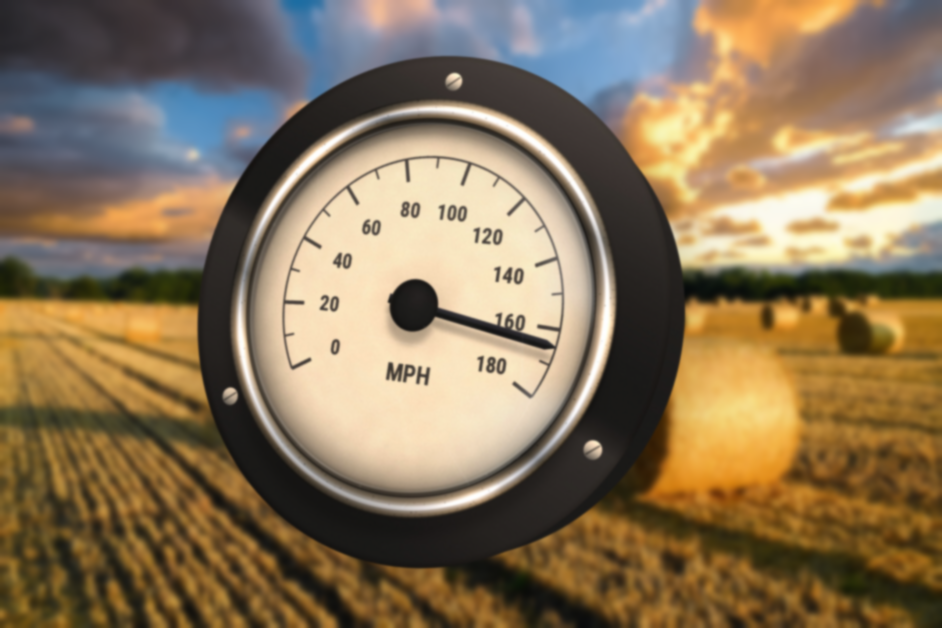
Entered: 165
